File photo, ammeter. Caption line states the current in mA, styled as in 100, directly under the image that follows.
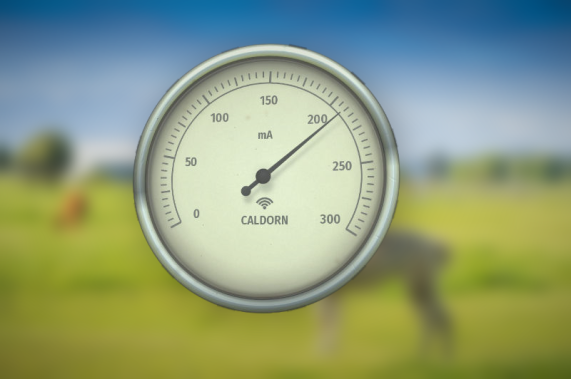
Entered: 210
